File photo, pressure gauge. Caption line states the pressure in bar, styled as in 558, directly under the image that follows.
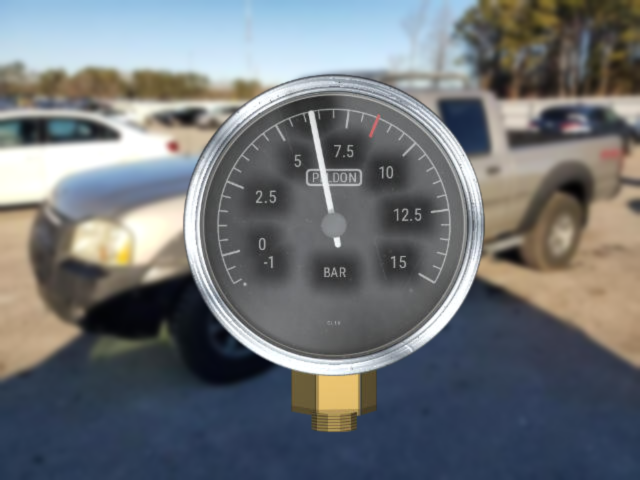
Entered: 6.25
